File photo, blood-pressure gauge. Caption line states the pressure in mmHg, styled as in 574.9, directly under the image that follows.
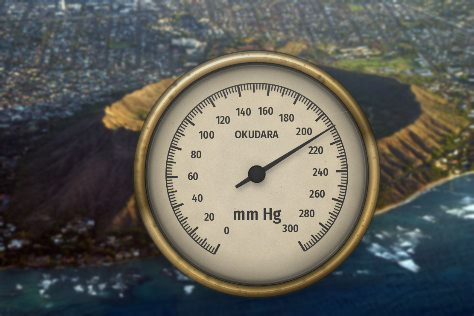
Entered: 210
